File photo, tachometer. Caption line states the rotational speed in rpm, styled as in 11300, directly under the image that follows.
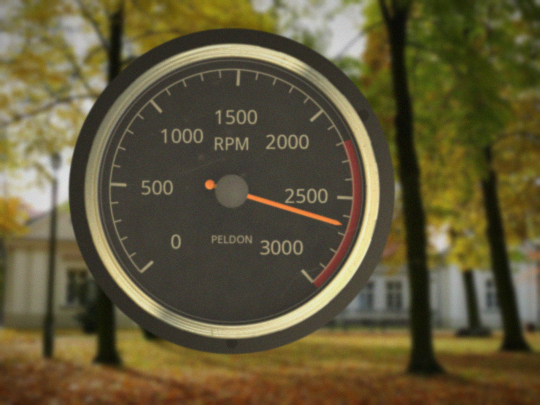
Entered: 2650
